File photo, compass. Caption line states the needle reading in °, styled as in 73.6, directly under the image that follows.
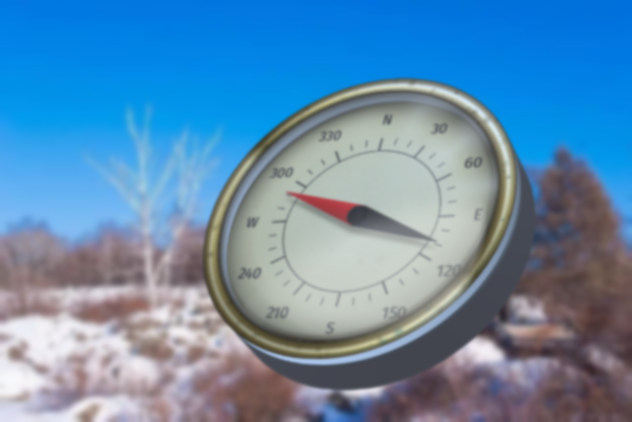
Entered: 290
